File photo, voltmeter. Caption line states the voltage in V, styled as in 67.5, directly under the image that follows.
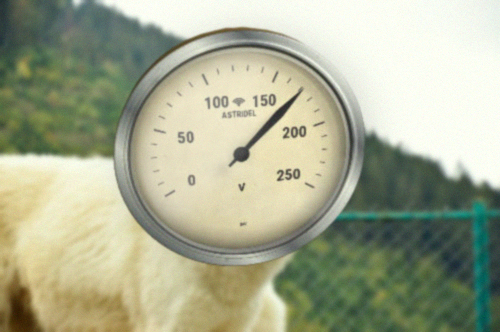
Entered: 170
